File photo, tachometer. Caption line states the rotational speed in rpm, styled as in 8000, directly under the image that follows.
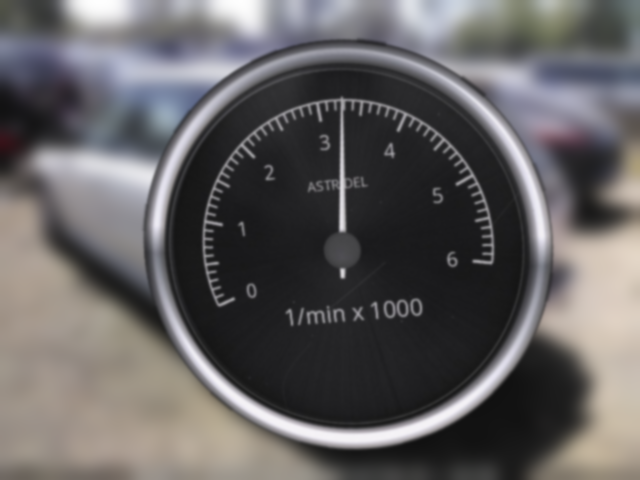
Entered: 3300
